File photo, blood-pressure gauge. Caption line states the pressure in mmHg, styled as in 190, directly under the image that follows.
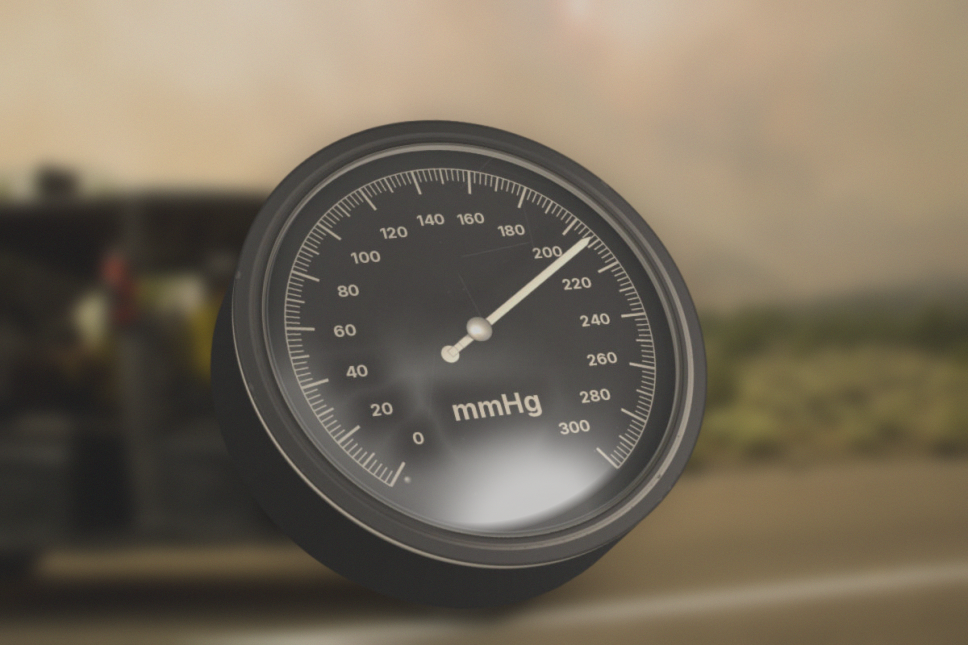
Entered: 208
